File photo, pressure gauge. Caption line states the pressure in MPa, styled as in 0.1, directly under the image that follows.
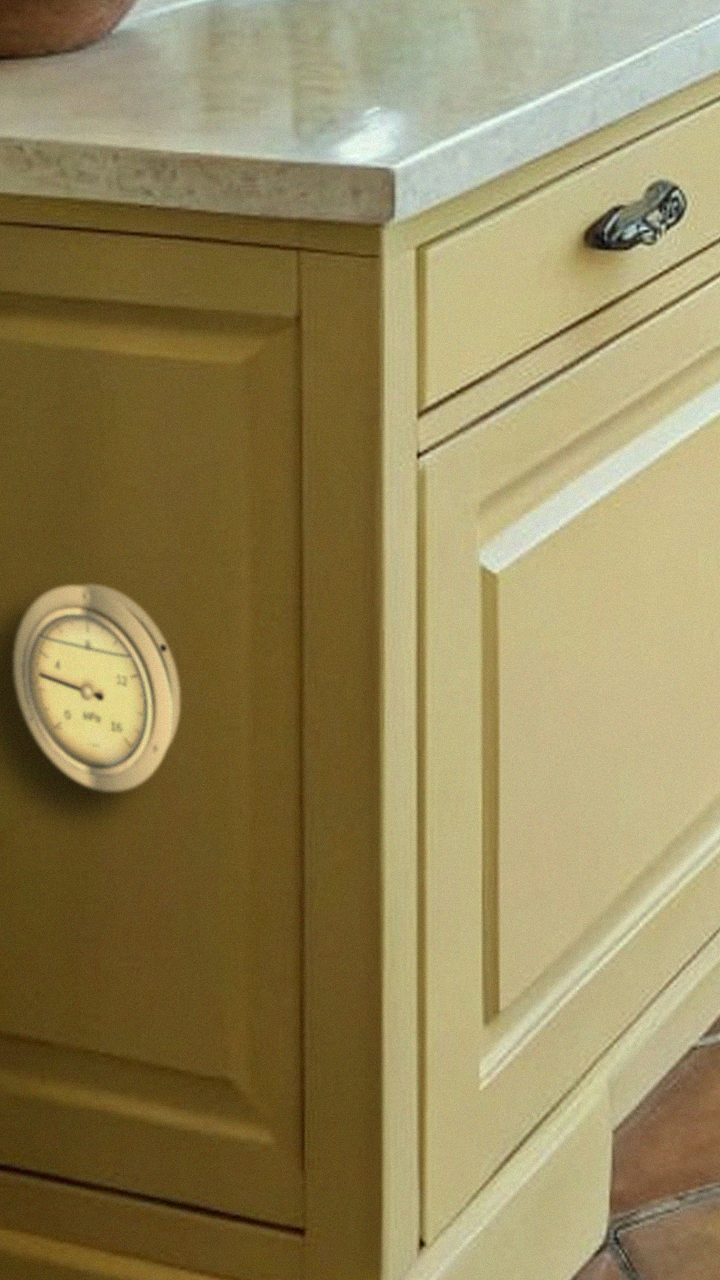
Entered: 3
